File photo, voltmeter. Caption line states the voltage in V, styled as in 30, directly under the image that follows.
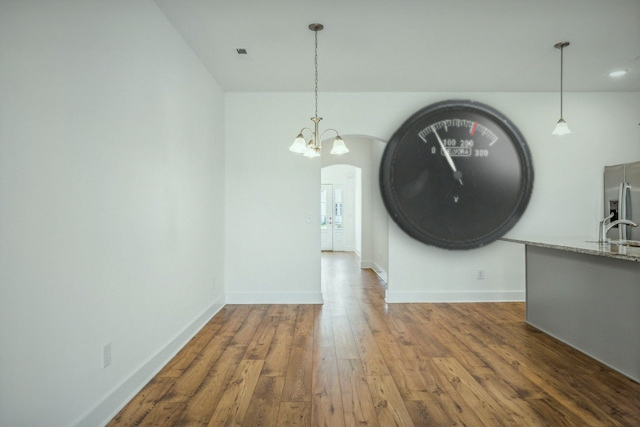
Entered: 50
